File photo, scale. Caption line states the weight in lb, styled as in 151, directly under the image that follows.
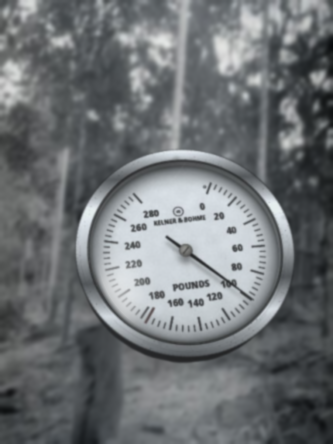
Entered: 100
